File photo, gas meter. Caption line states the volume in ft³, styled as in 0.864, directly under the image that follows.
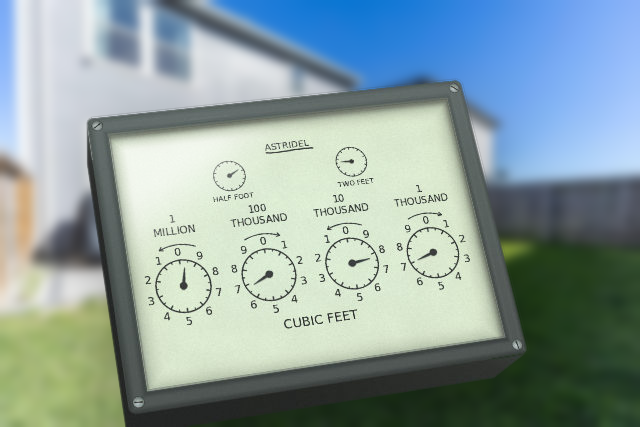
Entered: 967700
